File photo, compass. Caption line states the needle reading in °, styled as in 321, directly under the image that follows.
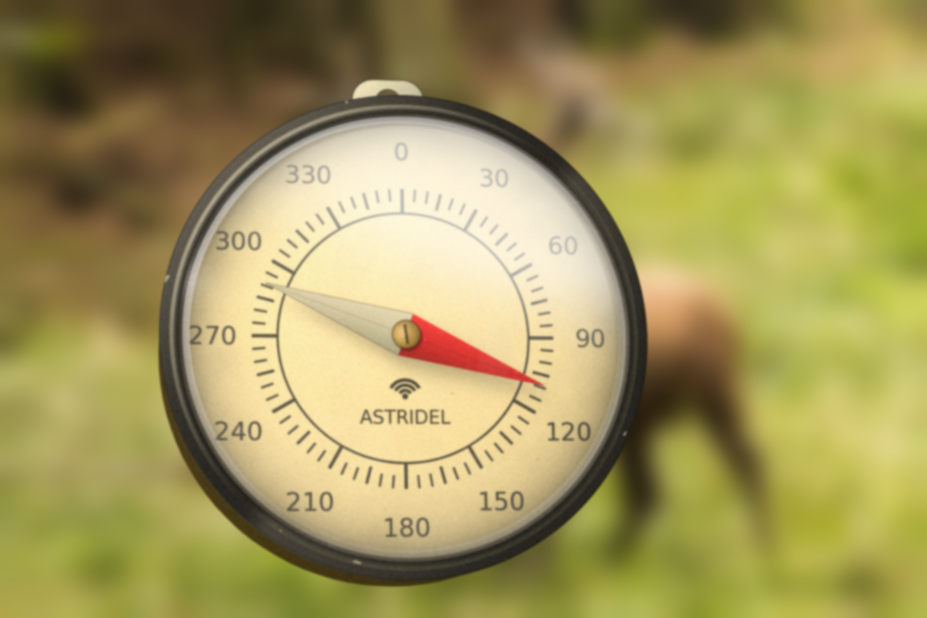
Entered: 110
